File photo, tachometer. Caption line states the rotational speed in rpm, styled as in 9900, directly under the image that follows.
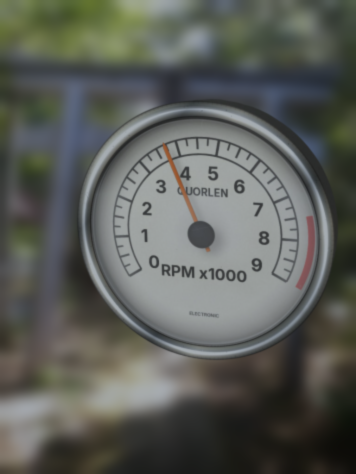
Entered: 3750
